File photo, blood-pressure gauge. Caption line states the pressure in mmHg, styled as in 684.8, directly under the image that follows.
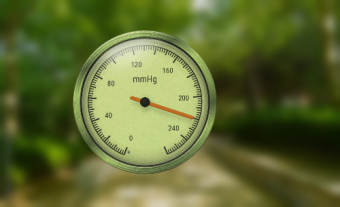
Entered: 220
